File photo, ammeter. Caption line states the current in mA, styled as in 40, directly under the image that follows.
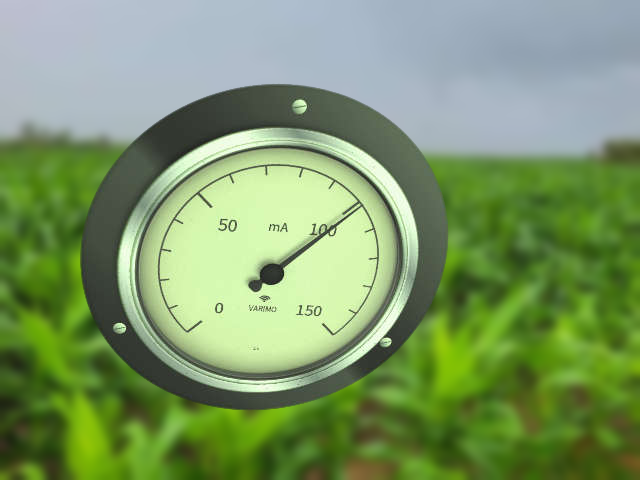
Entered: 100
